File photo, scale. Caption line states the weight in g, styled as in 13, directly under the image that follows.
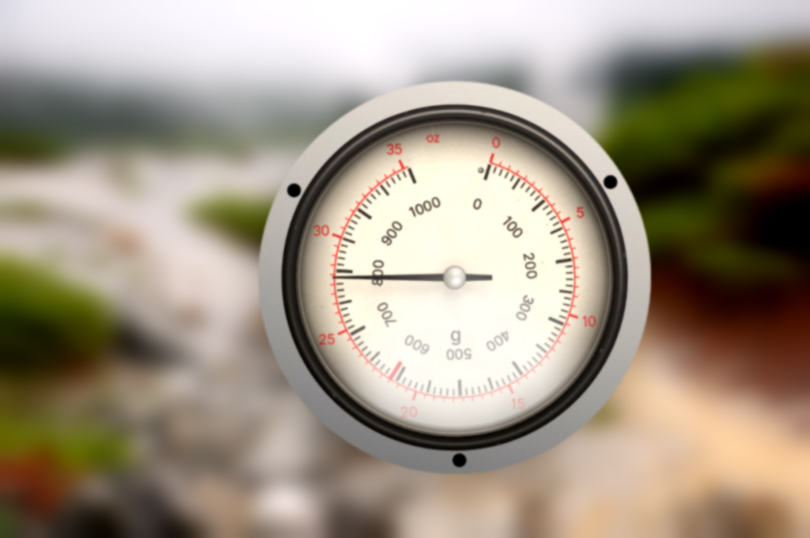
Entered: 790
